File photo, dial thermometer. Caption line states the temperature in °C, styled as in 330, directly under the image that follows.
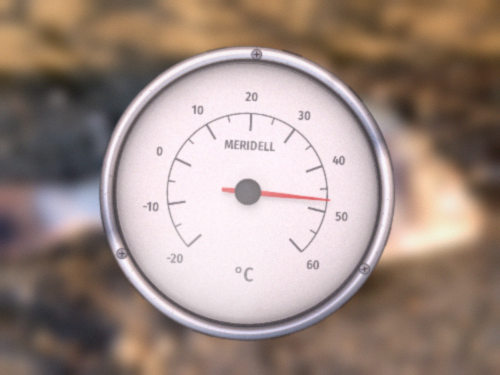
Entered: 47.5
